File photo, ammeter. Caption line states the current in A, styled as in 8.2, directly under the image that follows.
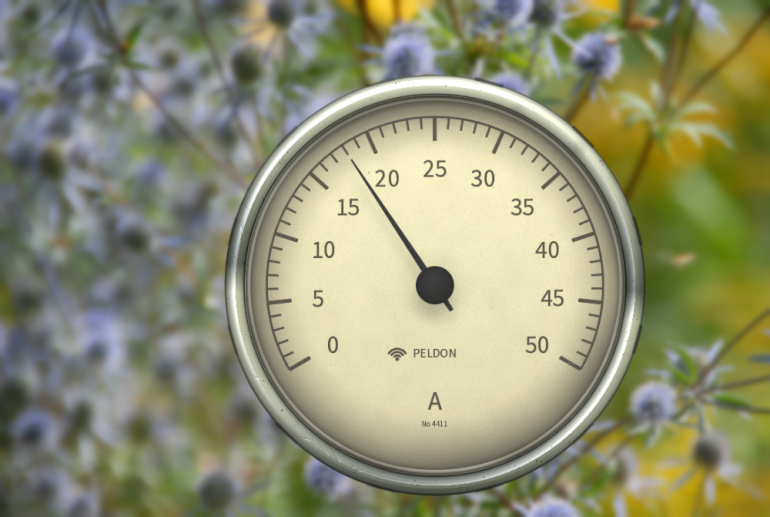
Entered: 18
